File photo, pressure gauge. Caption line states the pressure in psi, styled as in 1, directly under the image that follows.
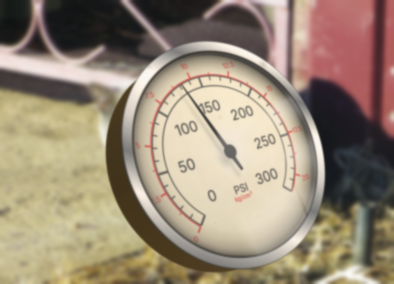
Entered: 130
